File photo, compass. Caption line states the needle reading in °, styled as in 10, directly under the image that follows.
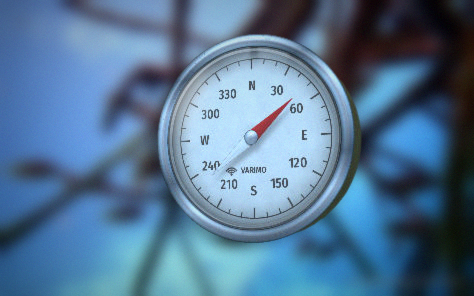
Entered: 50
